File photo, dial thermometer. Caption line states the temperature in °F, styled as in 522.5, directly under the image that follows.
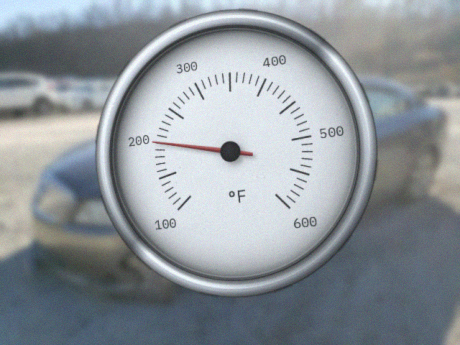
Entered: 200
